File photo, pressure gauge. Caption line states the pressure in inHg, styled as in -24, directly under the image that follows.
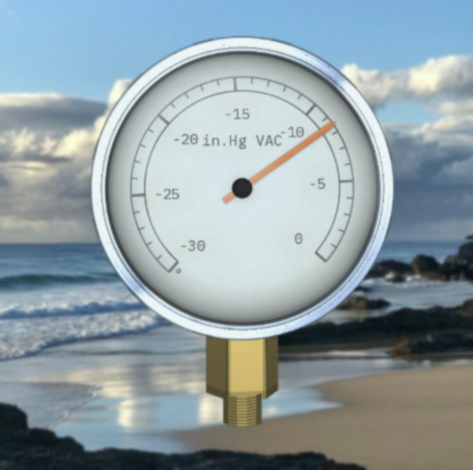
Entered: -8.5
